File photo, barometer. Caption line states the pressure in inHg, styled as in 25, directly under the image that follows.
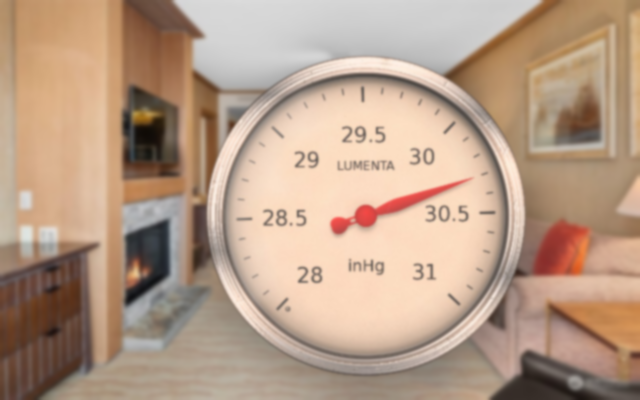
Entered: 30.3
